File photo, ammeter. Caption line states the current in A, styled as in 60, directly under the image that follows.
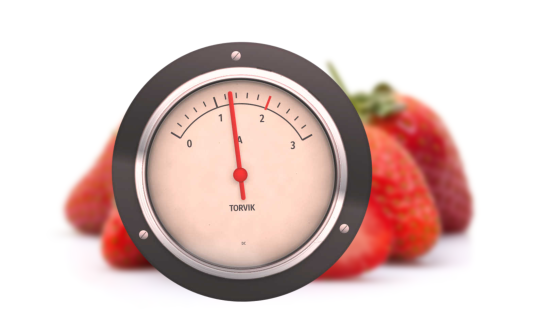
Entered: 1.3
